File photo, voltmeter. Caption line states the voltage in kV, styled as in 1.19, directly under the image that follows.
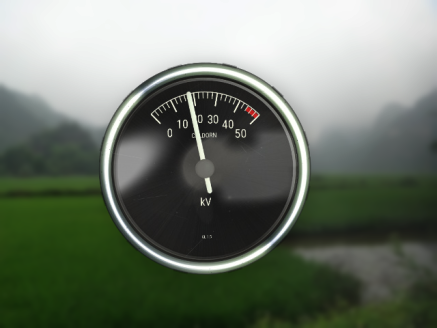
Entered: 18
